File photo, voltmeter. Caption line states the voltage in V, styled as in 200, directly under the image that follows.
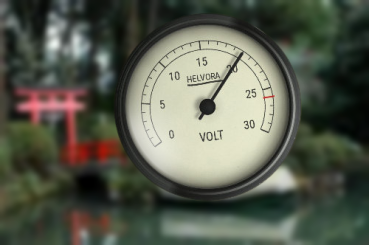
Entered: 20
